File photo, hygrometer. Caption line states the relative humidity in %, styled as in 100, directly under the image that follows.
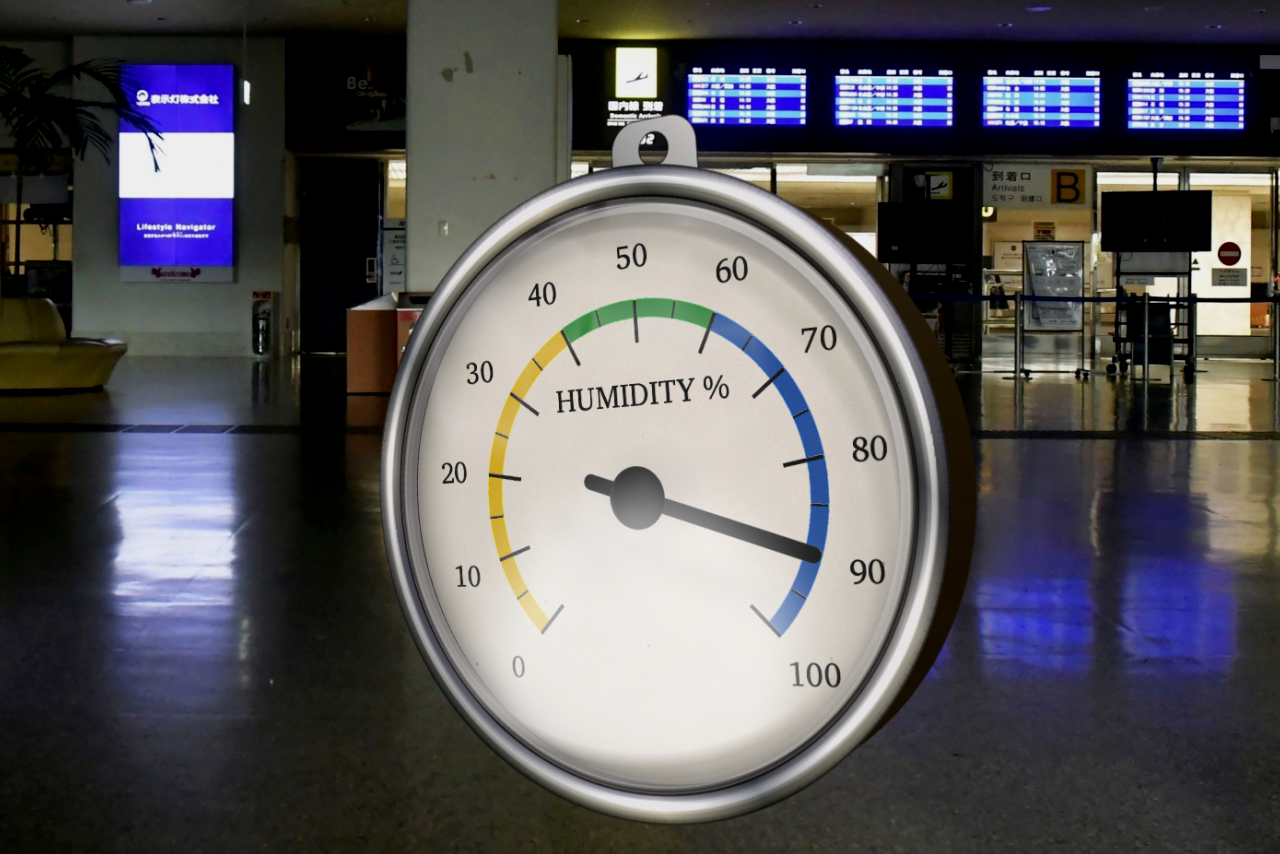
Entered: 90
